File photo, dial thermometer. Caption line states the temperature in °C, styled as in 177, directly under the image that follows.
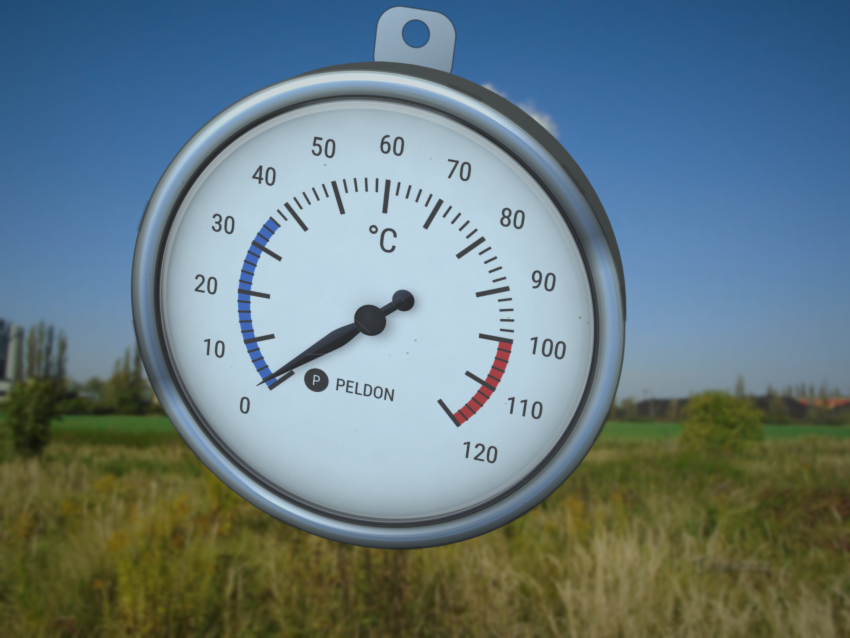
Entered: 2
